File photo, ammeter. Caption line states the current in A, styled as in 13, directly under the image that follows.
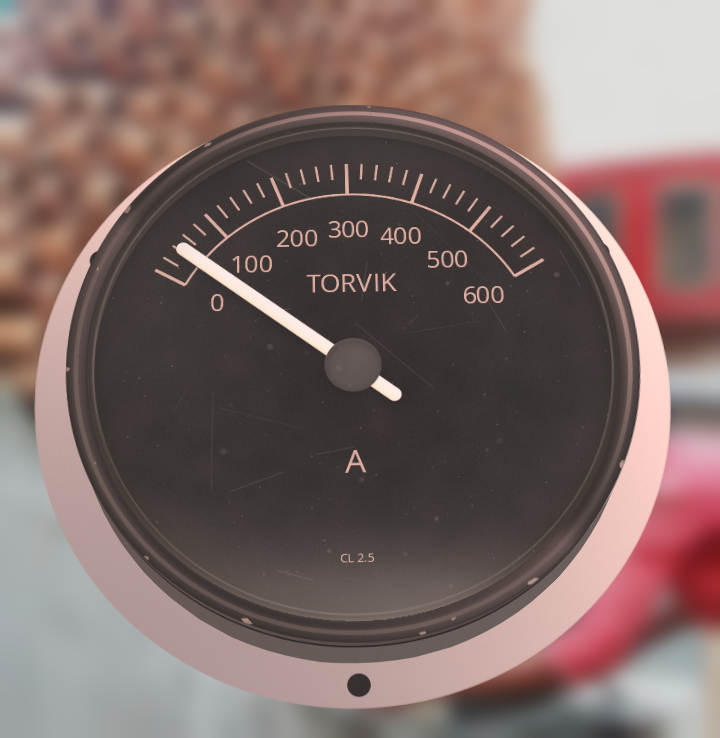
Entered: 40
